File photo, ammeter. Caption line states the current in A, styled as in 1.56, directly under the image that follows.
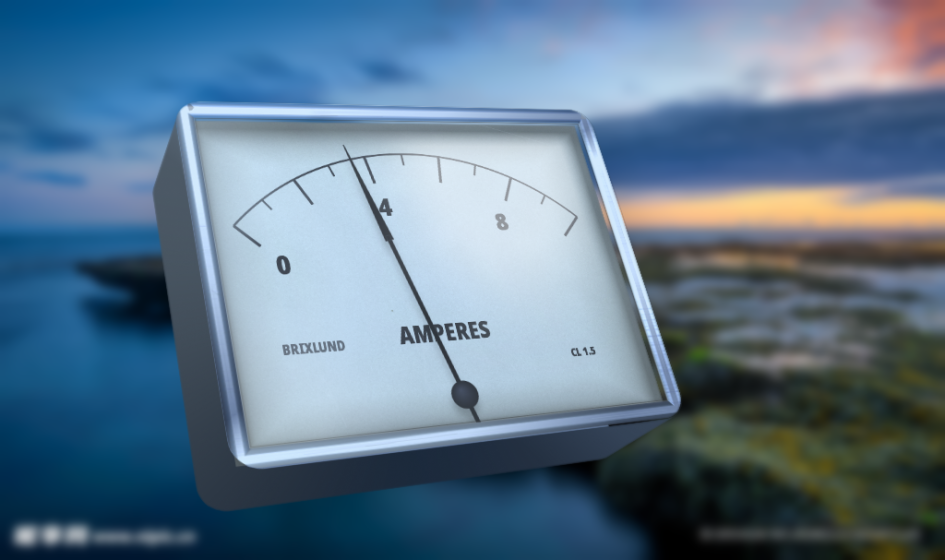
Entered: 3.5
